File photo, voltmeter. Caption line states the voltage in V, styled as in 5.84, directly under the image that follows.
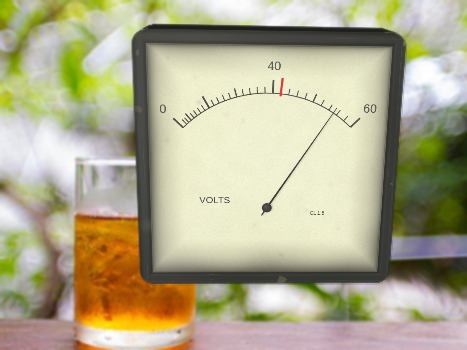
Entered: 55
